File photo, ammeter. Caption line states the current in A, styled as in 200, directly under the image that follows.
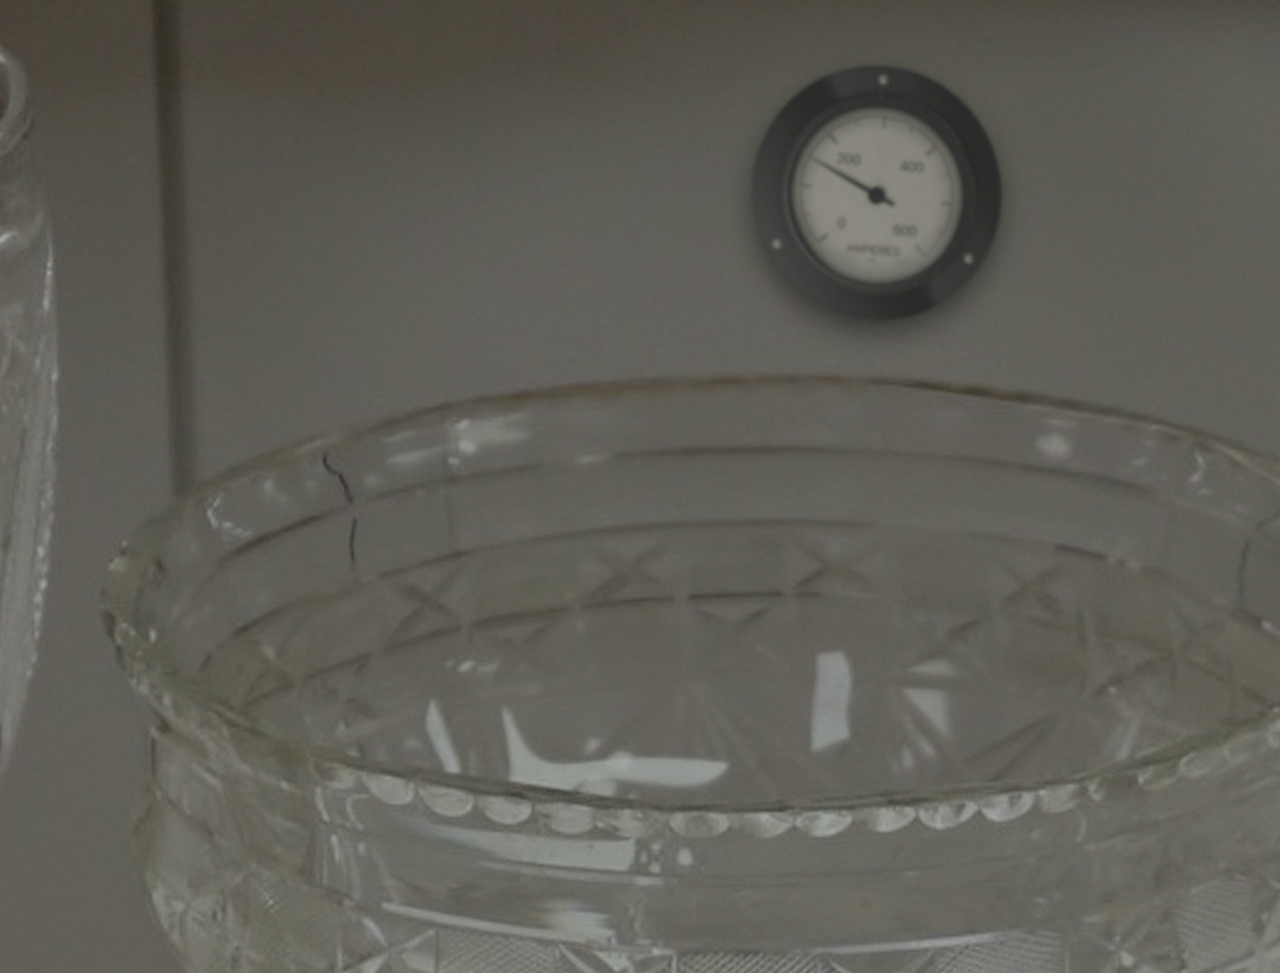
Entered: 150
